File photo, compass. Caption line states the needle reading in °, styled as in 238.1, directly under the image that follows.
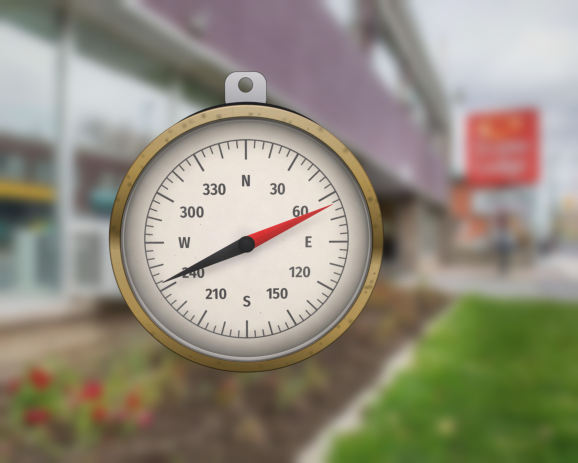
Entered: 65
